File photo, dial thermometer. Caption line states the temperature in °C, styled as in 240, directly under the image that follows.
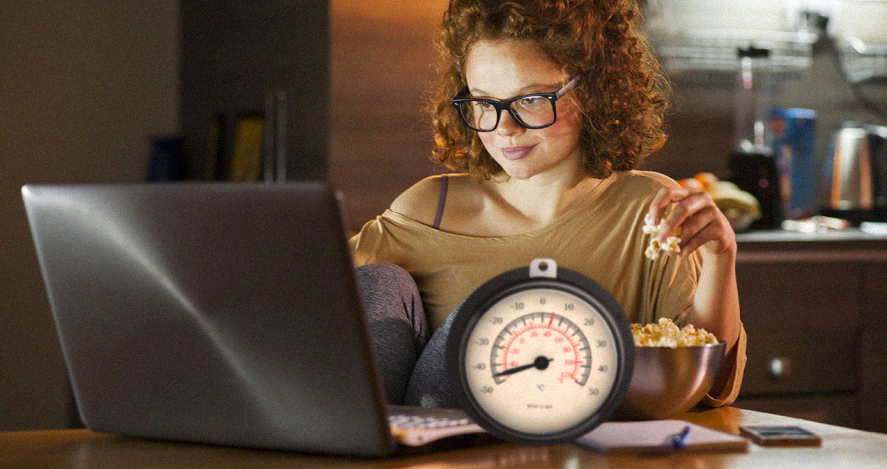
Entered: -45
